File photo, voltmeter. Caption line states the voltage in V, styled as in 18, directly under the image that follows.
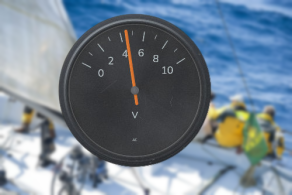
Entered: 4.5
